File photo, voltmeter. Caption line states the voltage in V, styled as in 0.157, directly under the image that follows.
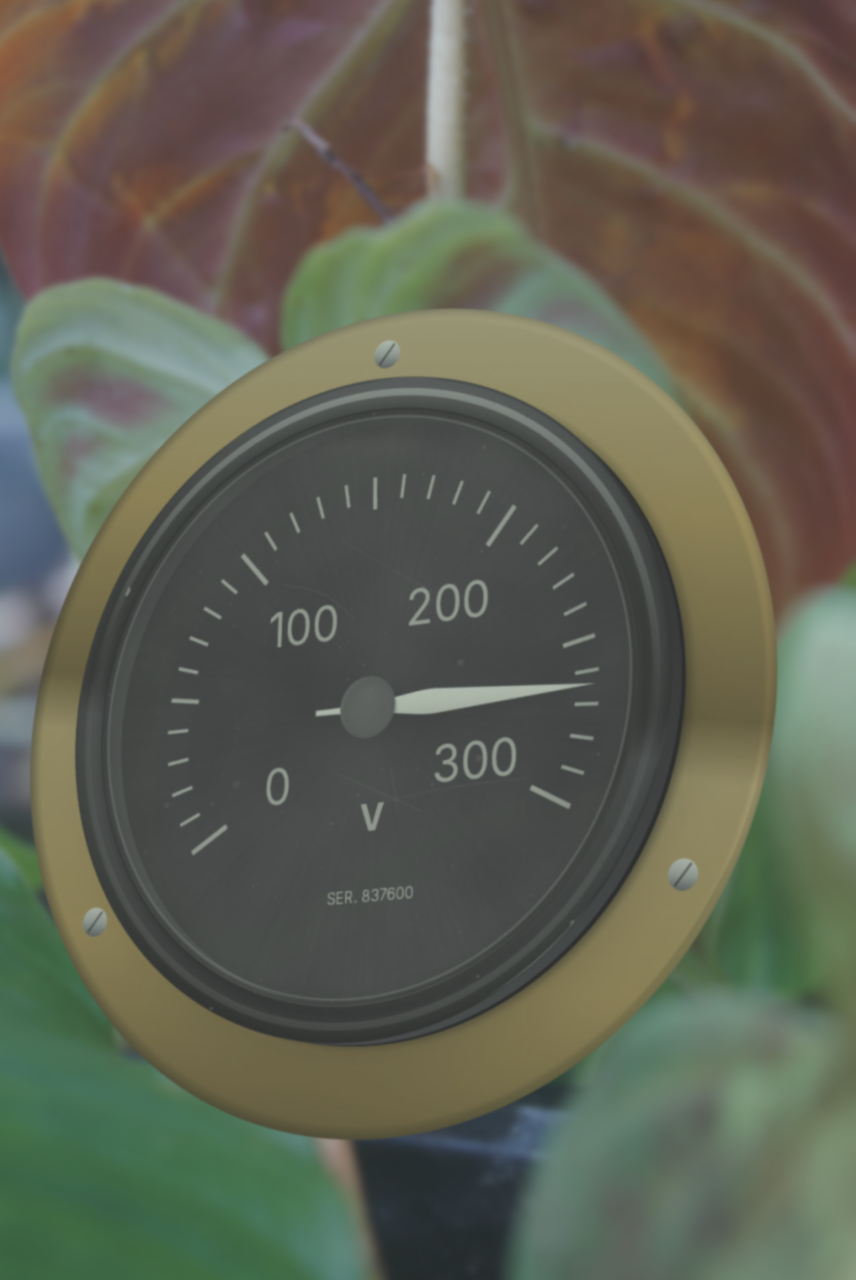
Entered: 265
